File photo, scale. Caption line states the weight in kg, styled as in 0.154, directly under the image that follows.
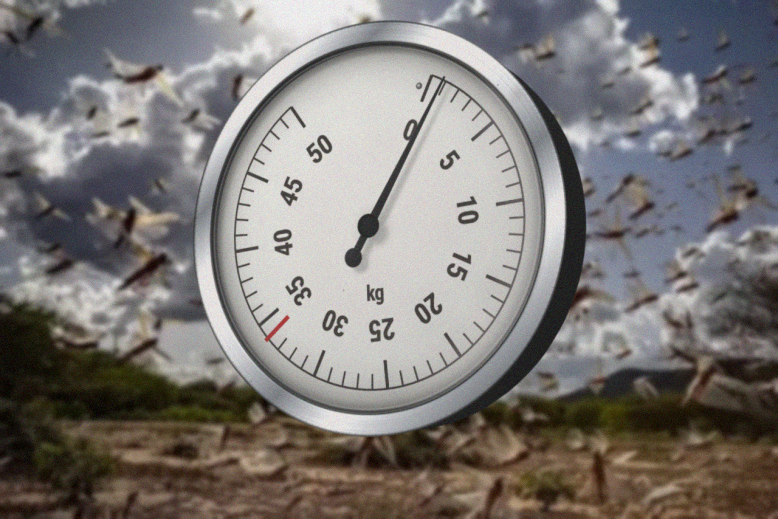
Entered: 1
